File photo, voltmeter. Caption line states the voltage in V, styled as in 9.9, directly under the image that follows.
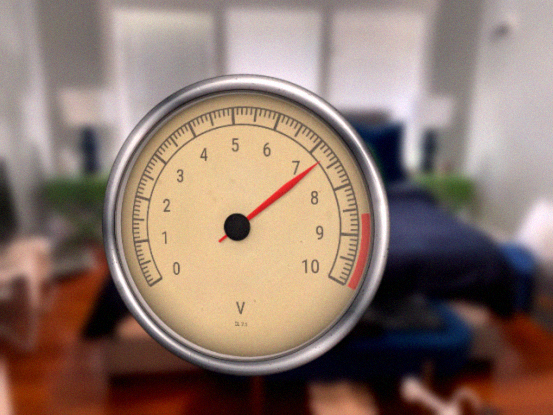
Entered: 7.3
